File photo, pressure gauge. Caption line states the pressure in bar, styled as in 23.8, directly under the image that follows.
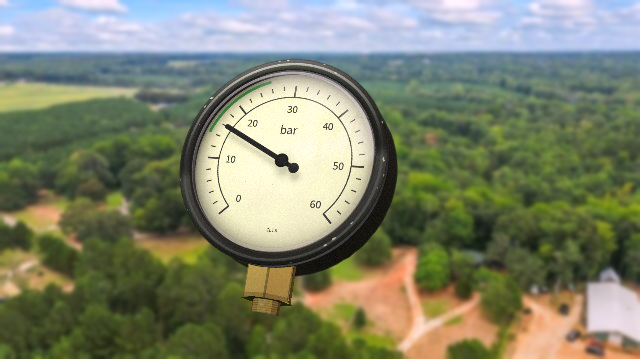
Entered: 16
